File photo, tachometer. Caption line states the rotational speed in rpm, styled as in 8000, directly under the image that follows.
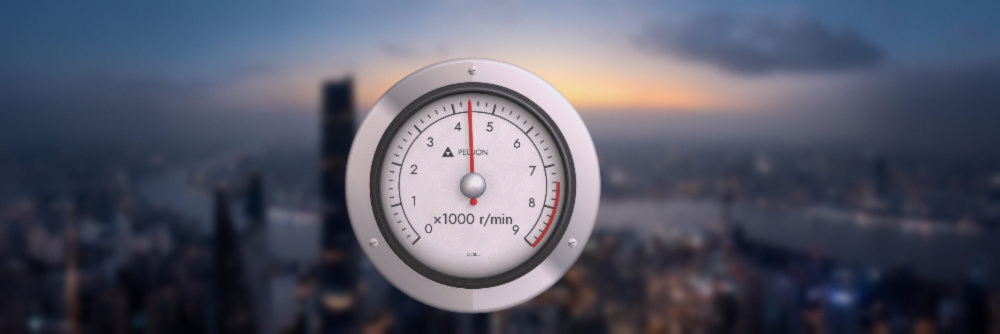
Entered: 4400
